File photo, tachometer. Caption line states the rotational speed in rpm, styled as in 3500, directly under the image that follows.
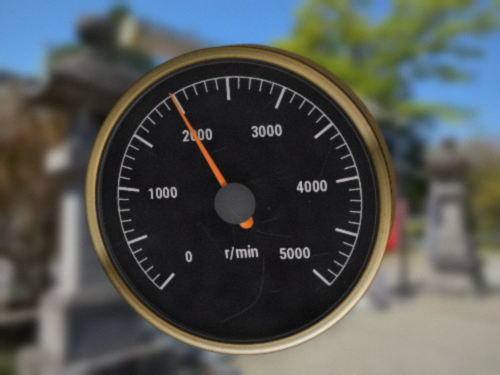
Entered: 2000
